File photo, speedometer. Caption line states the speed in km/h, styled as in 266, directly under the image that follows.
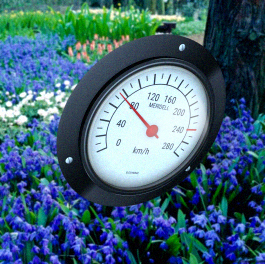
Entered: 75
